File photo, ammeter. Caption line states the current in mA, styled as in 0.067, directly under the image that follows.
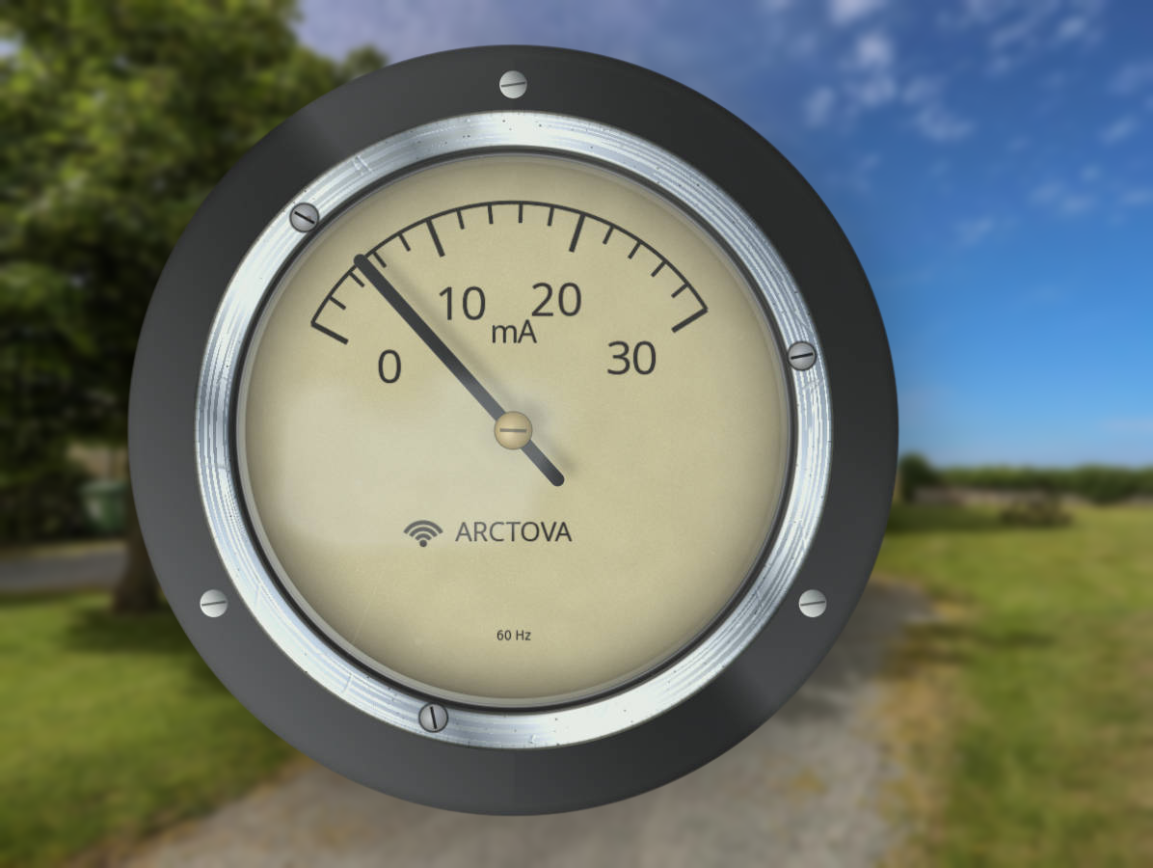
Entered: 5
